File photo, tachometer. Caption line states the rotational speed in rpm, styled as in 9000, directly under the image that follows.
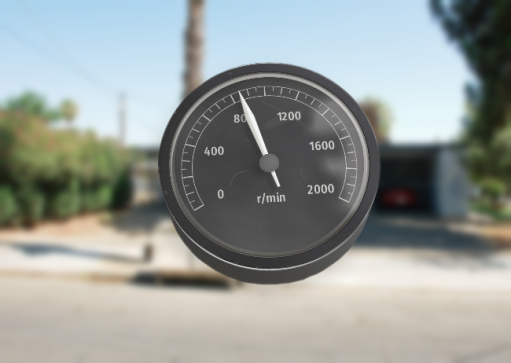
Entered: 850
